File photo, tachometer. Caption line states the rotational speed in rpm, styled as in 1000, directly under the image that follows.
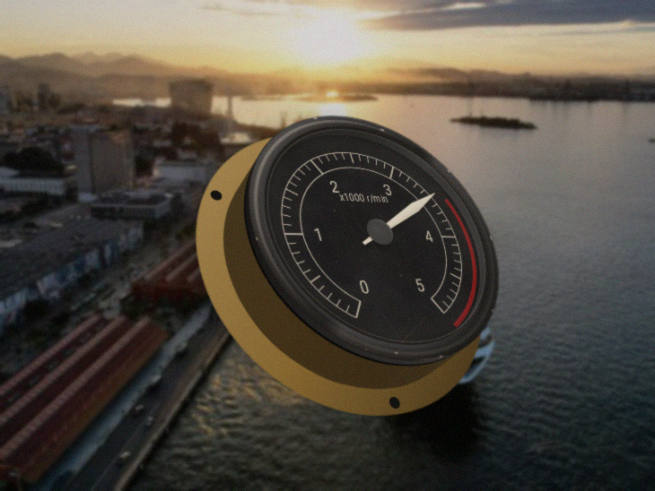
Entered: 3500
